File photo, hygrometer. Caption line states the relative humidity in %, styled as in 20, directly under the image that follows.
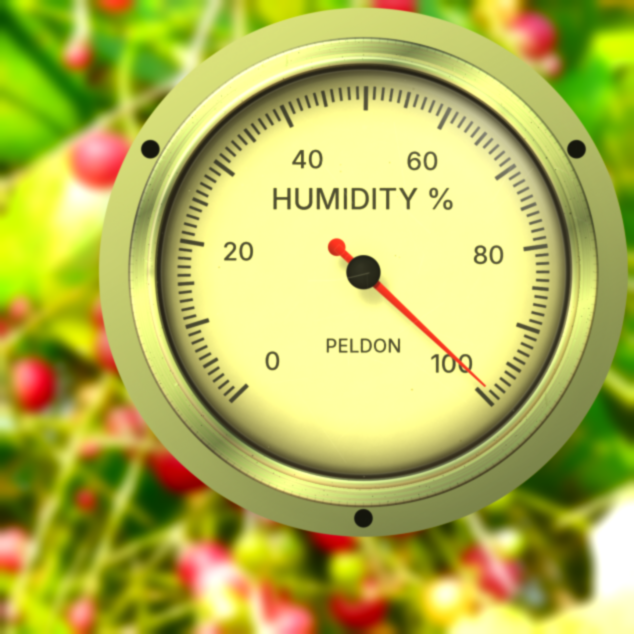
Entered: 99
